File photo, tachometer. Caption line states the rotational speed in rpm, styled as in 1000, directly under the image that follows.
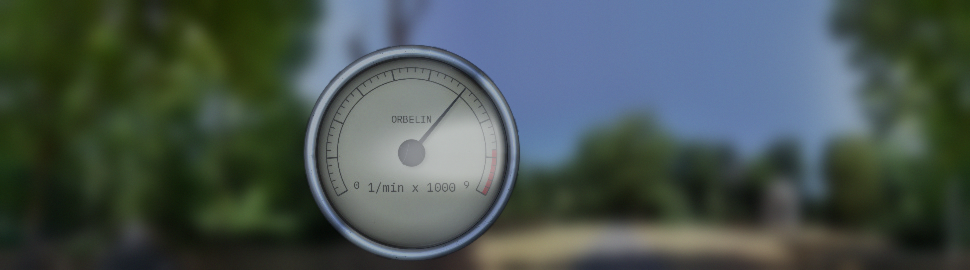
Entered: 6000
